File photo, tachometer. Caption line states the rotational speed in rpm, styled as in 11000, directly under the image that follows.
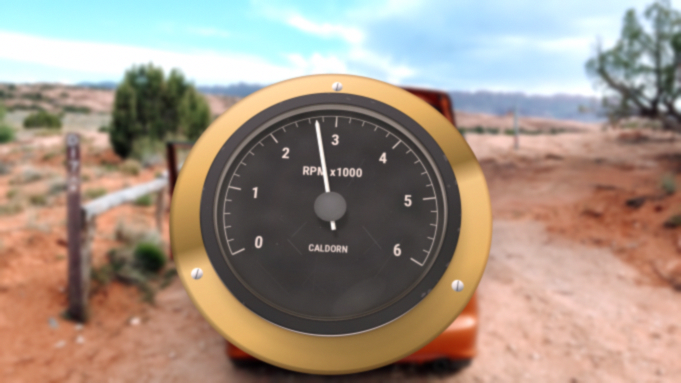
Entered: 2700
